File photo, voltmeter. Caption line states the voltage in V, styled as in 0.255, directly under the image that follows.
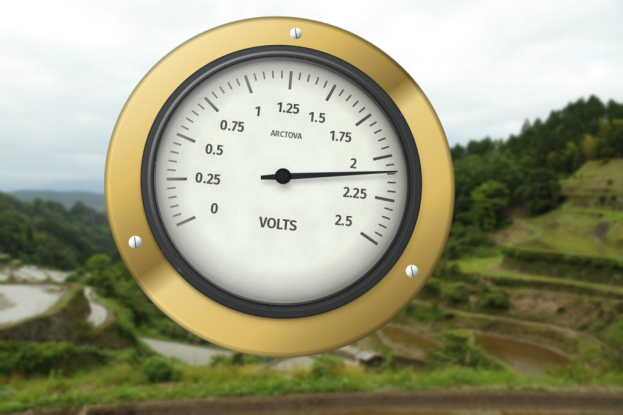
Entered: 2.1
